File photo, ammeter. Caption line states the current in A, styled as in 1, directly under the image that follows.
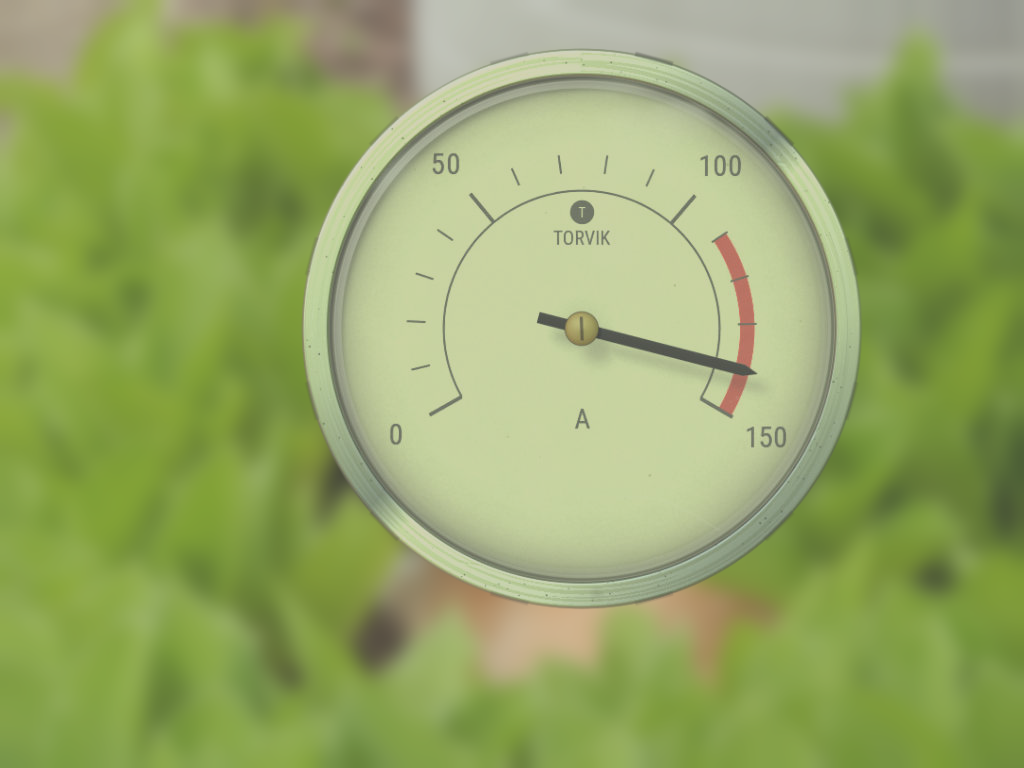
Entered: 140
